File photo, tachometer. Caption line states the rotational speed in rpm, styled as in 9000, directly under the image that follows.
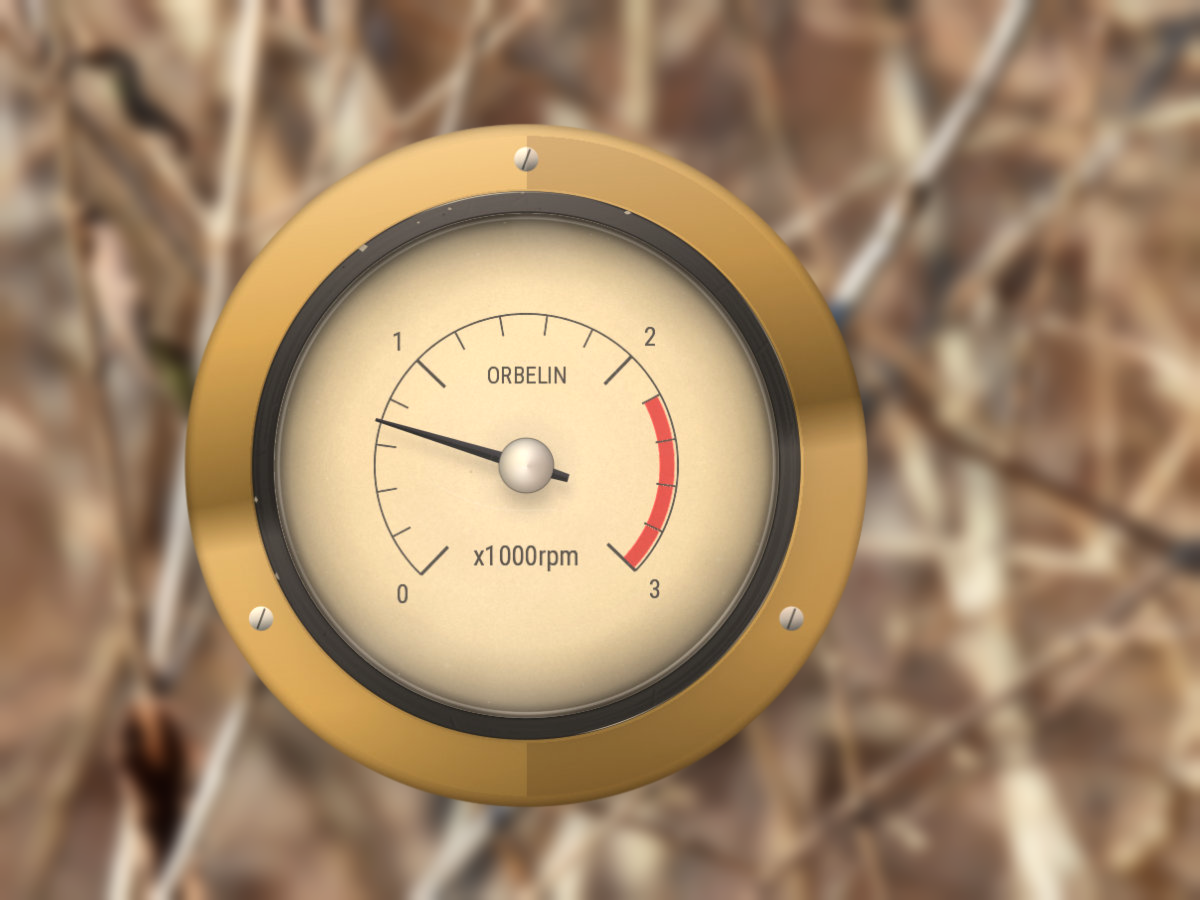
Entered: 700
